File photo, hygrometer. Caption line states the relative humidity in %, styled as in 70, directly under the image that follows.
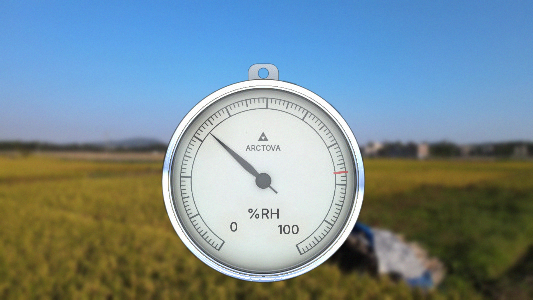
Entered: 33
